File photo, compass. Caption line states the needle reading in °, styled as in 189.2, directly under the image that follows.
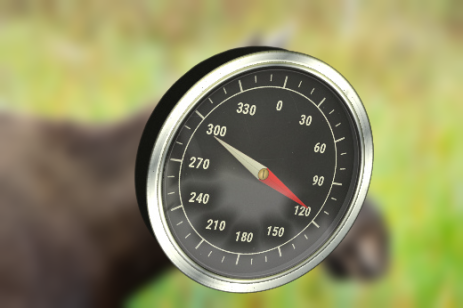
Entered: 115
